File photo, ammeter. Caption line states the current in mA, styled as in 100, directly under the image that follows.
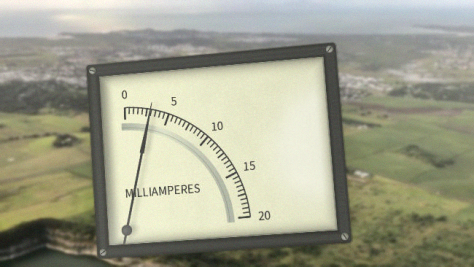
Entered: 3
